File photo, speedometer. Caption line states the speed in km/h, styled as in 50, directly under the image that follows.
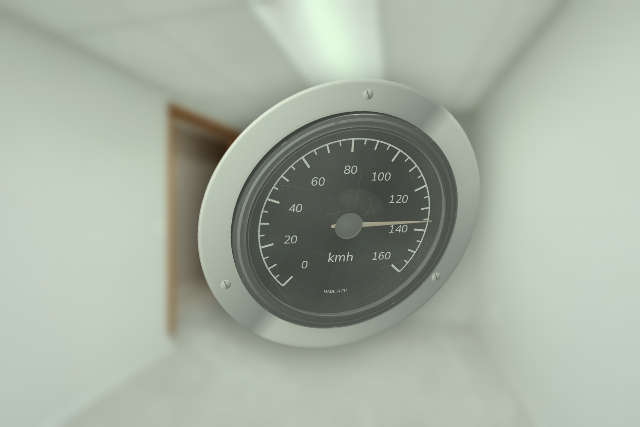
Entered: 135
